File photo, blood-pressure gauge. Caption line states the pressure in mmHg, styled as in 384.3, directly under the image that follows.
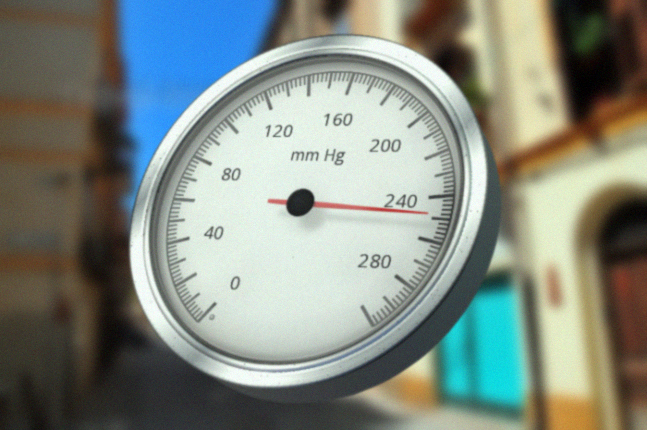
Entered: 250
